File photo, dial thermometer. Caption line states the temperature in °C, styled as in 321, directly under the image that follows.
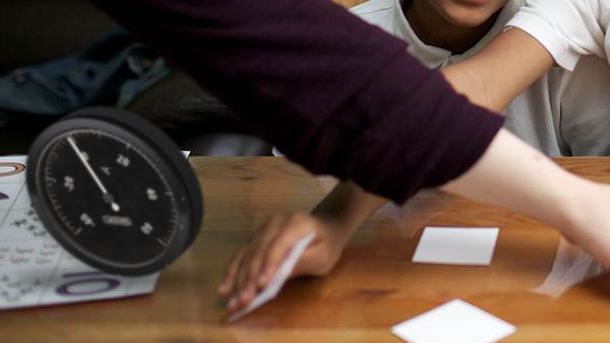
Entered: 0
